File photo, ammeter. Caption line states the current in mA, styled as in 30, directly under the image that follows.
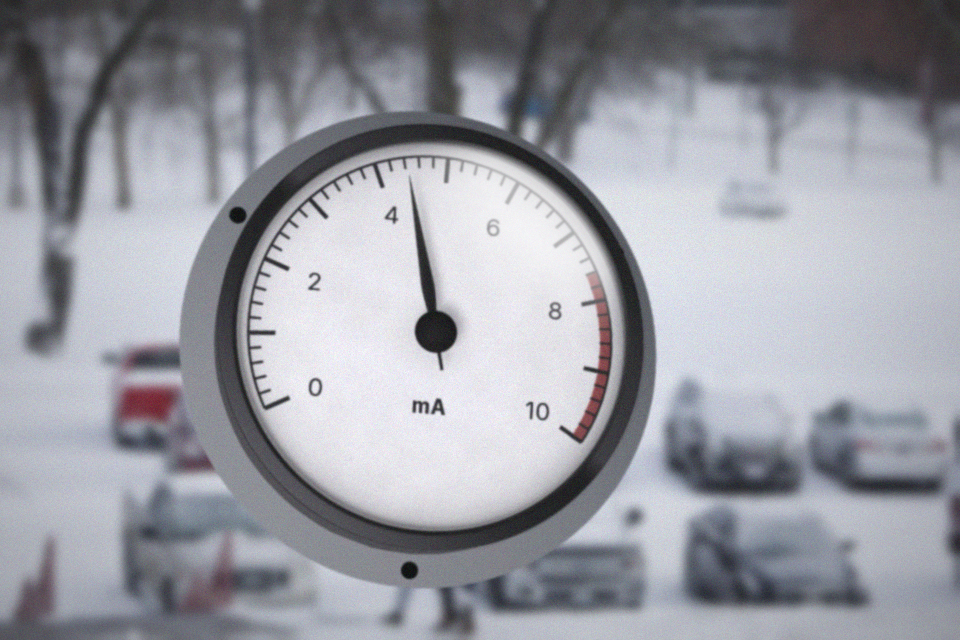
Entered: 4.4
